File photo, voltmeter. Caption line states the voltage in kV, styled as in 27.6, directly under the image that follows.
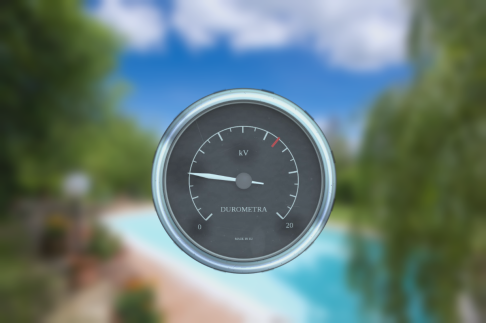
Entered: 4
